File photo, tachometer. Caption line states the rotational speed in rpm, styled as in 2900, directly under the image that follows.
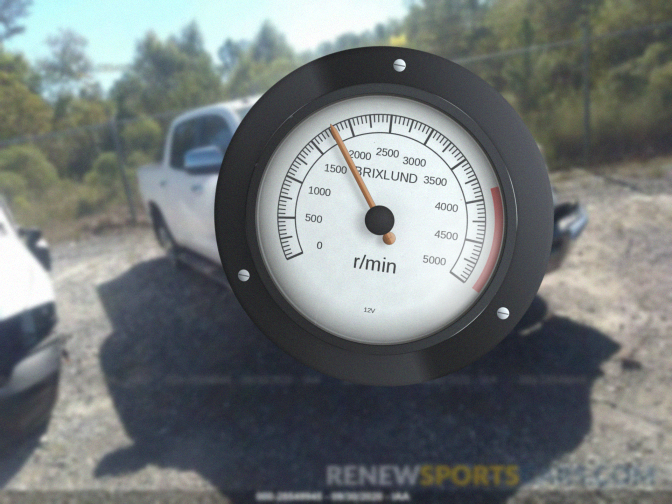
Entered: 1800
